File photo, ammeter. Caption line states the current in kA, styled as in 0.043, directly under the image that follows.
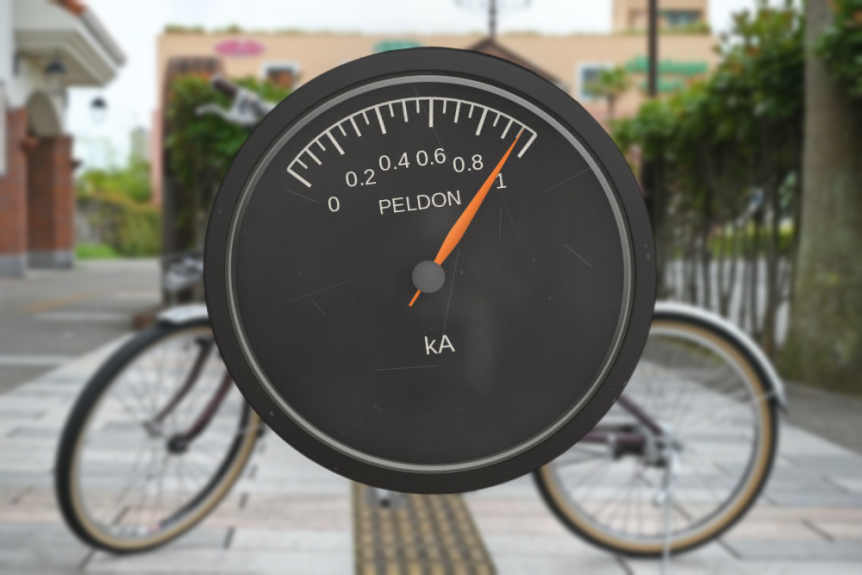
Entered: 0.95
